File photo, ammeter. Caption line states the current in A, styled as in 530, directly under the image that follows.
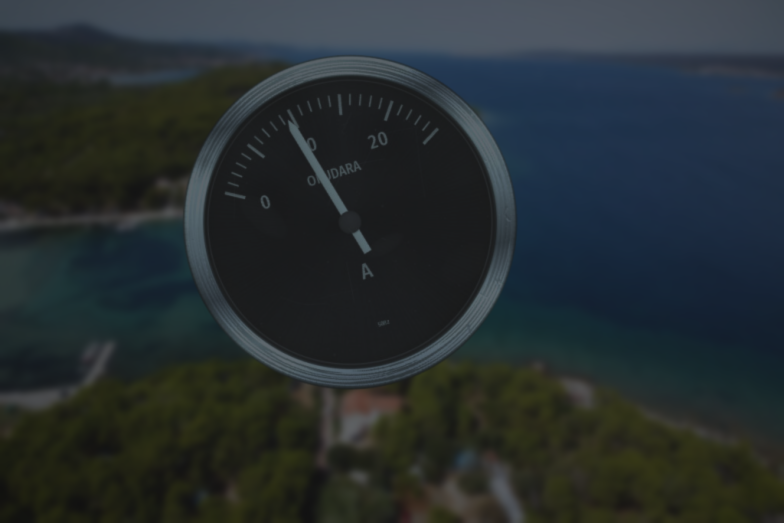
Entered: 9.5
